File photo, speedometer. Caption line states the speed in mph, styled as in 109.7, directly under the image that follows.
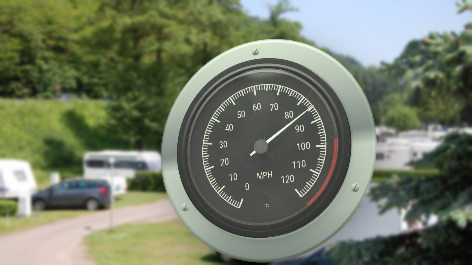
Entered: 85
